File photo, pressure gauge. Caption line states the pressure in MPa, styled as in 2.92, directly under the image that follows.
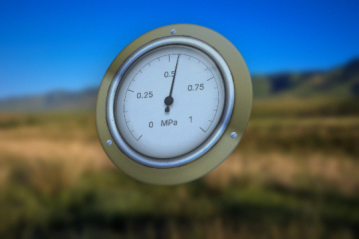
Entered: 0.55
